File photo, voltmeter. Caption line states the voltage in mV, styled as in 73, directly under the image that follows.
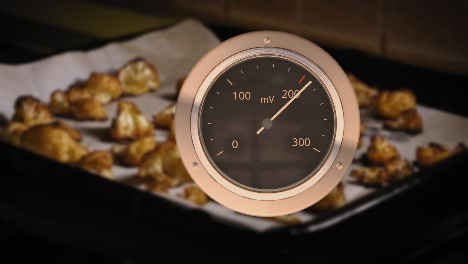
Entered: 210
